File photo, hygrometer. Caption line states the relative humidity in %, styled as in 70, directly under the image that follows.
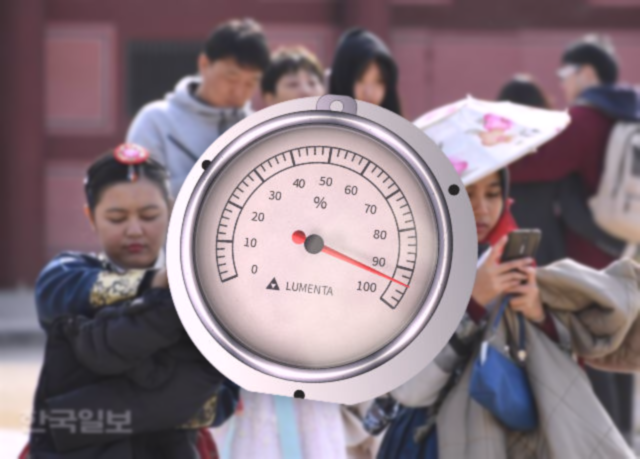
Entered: 94
